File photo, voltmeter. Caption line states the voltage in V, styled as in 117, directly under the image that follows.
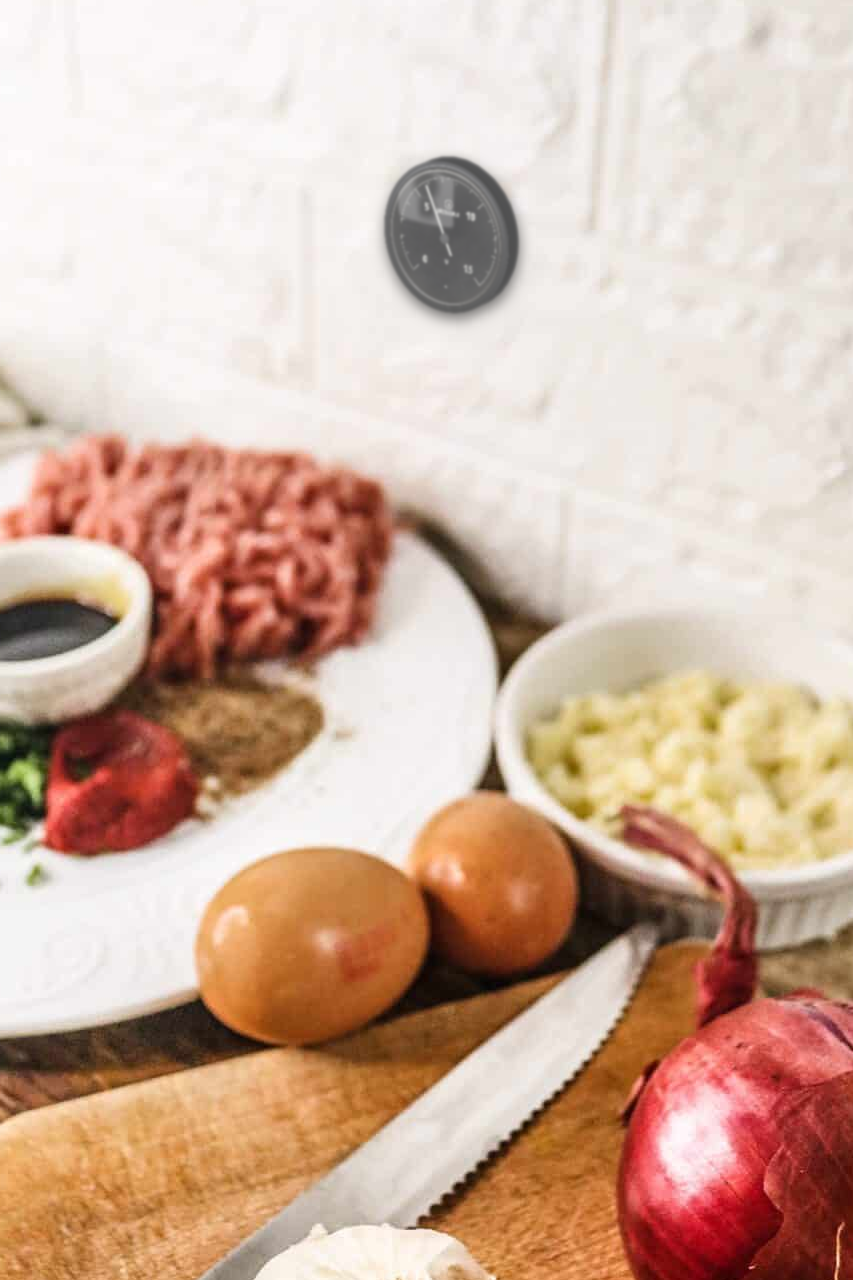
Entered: 6
